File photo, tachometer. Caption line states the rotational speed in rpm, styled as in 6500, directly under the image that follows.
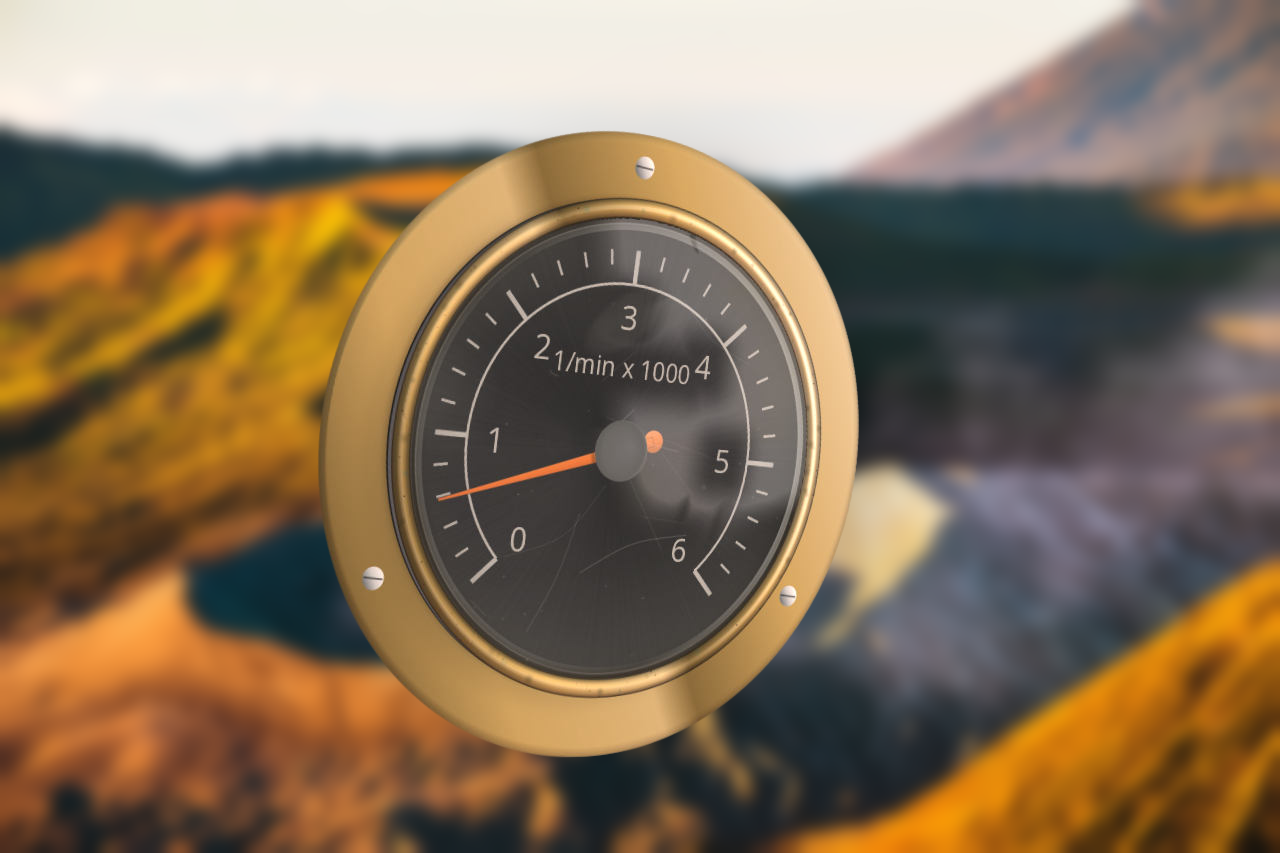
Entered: 600
